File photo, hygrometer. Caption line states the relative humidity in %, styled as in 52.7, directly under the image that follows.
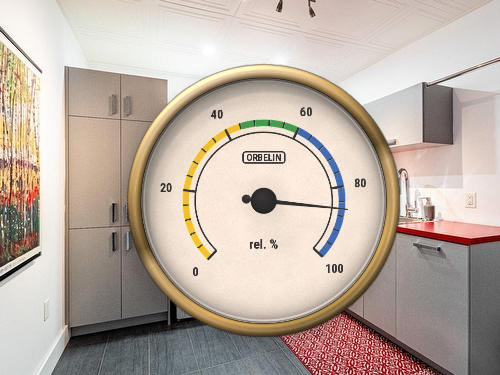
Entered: 86
